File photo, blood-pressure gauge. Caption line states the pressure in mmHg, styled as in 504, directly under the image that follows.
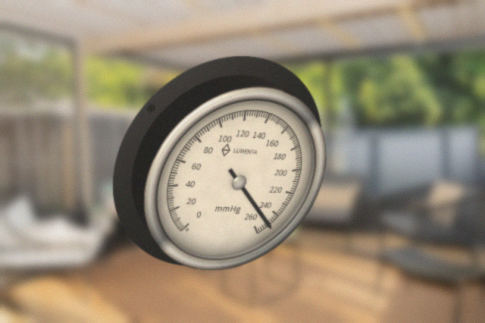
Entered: 250
